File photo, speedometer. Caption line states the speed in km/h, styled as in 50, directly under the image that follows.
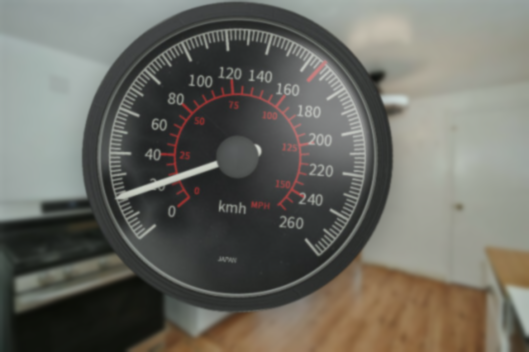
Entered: 20
